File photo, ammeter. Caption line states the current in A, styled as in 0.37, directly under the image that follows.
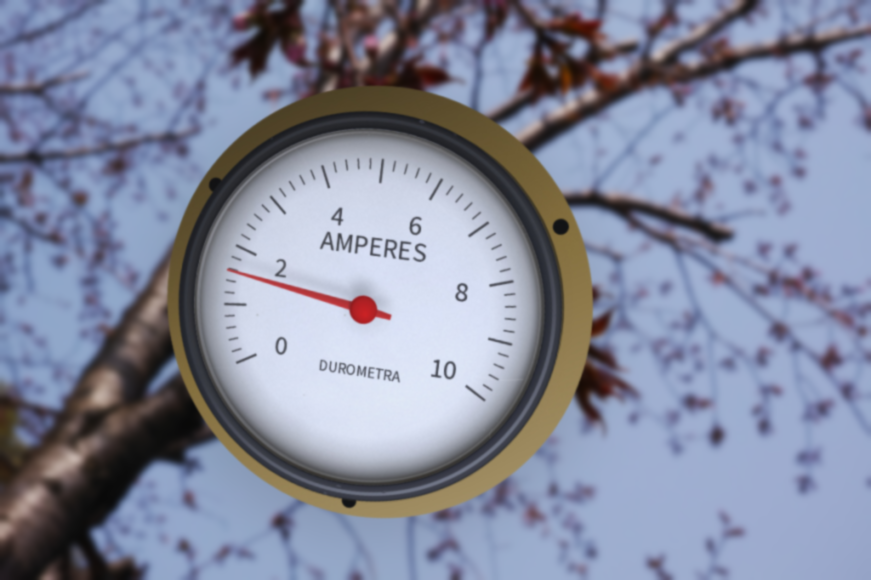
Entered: 1.6
